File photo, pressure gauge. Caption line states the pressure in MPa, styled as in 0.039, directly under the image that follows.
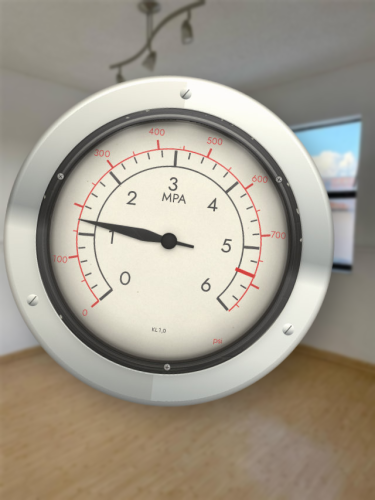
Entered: 1.2
